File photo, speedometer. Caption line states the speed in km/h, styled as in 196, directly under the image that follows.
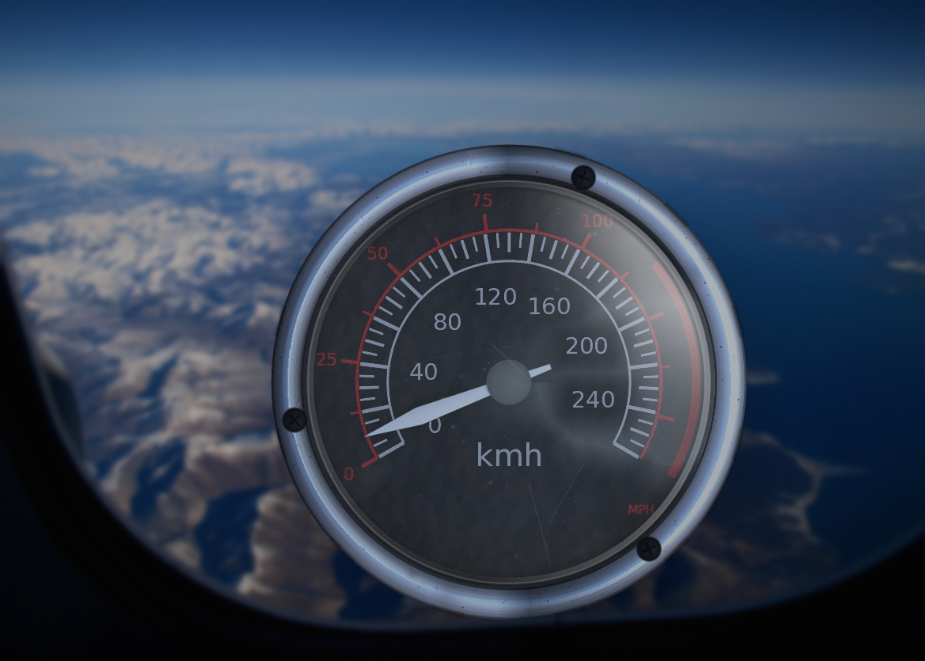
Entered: 10
